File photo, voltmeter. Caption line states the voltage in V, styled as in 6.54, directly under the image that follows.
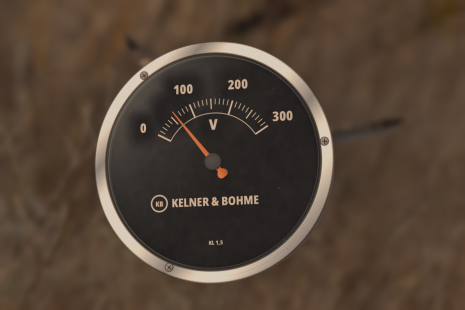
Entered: 60
